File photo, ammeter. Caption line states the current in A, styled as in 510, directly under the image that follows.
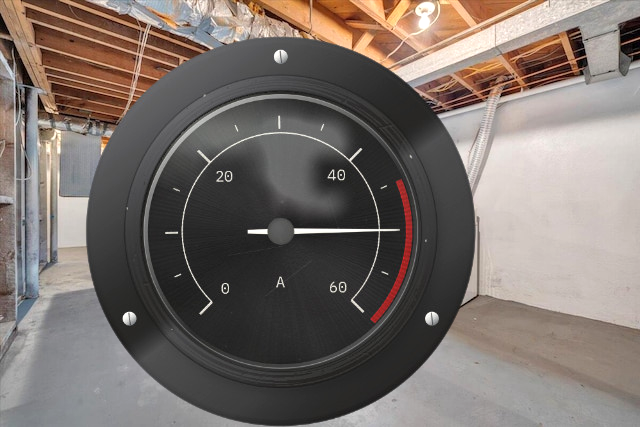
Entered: 50
